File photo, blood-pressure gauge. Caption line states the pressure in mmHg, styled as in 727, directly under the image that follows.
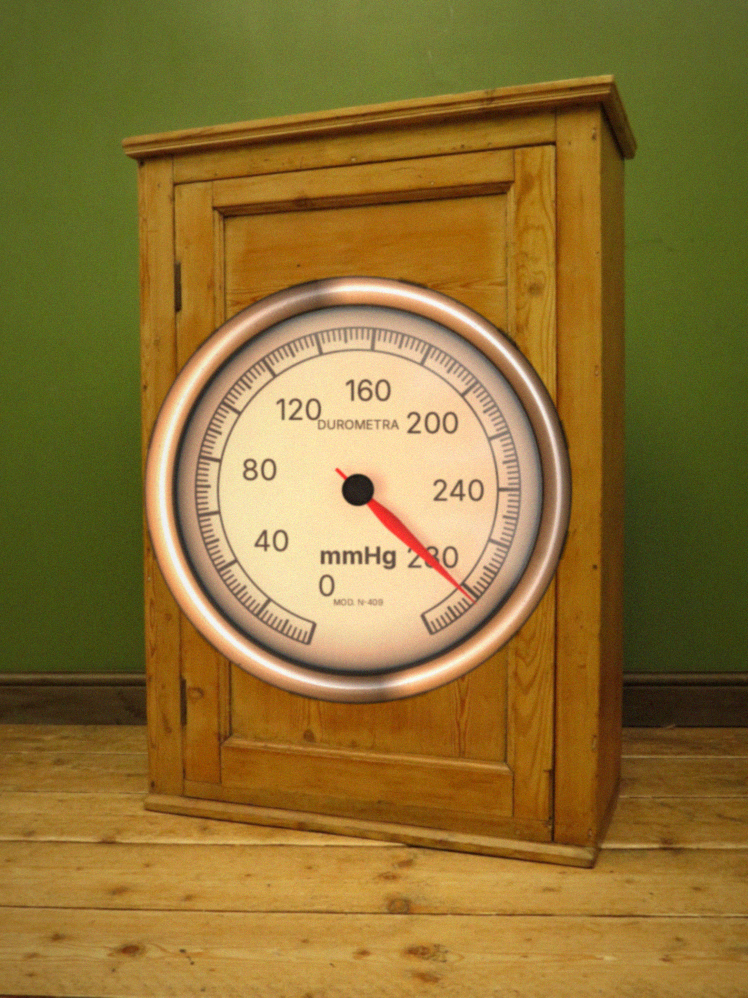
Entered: 282
